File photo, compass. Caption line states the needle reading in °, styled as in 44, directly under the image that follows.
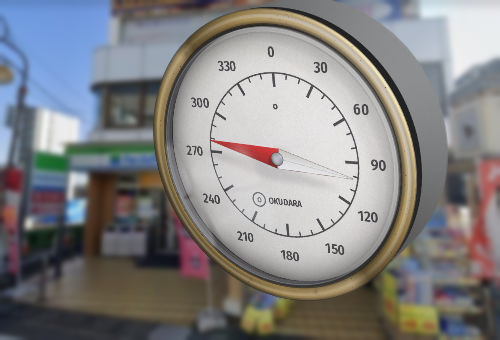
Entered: 280
